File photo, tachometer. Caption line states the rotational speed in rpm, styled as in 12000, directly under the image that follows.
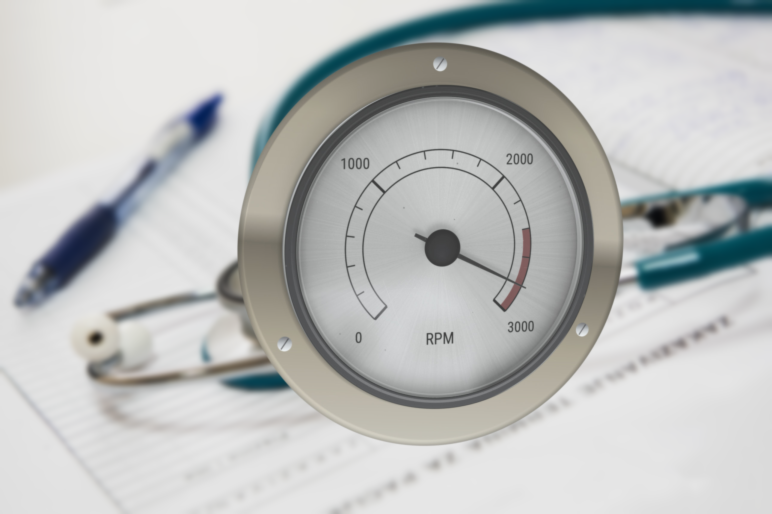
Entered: 2800
